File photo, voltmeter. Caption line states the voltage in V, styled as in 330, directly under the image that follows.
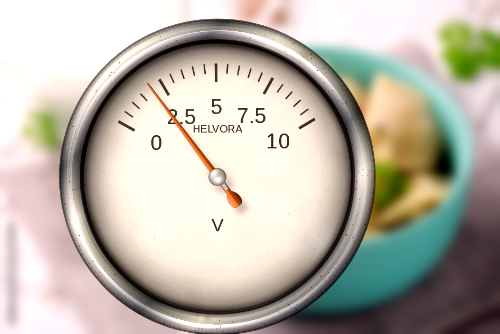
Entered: 2
